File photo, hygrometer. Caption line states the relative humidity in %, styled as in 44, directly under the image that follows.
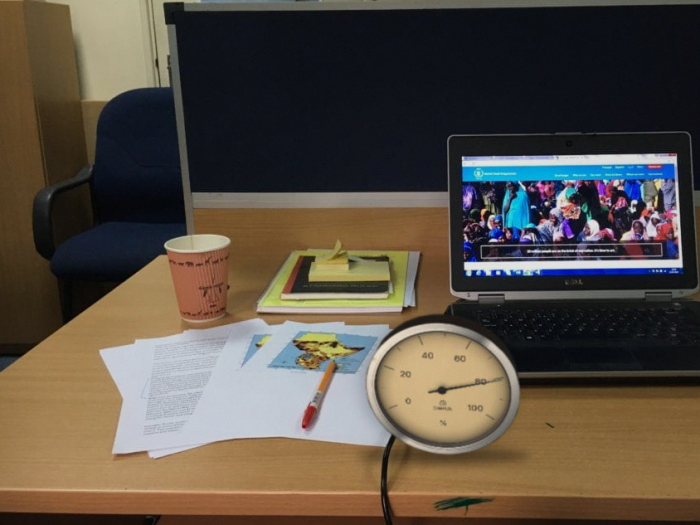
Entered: 80
